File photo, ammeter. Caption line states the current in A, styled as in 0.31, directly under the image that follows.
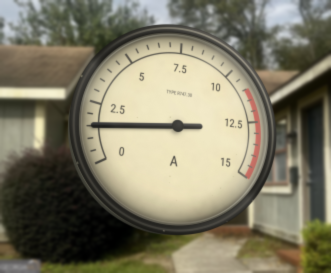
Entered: 1.5
